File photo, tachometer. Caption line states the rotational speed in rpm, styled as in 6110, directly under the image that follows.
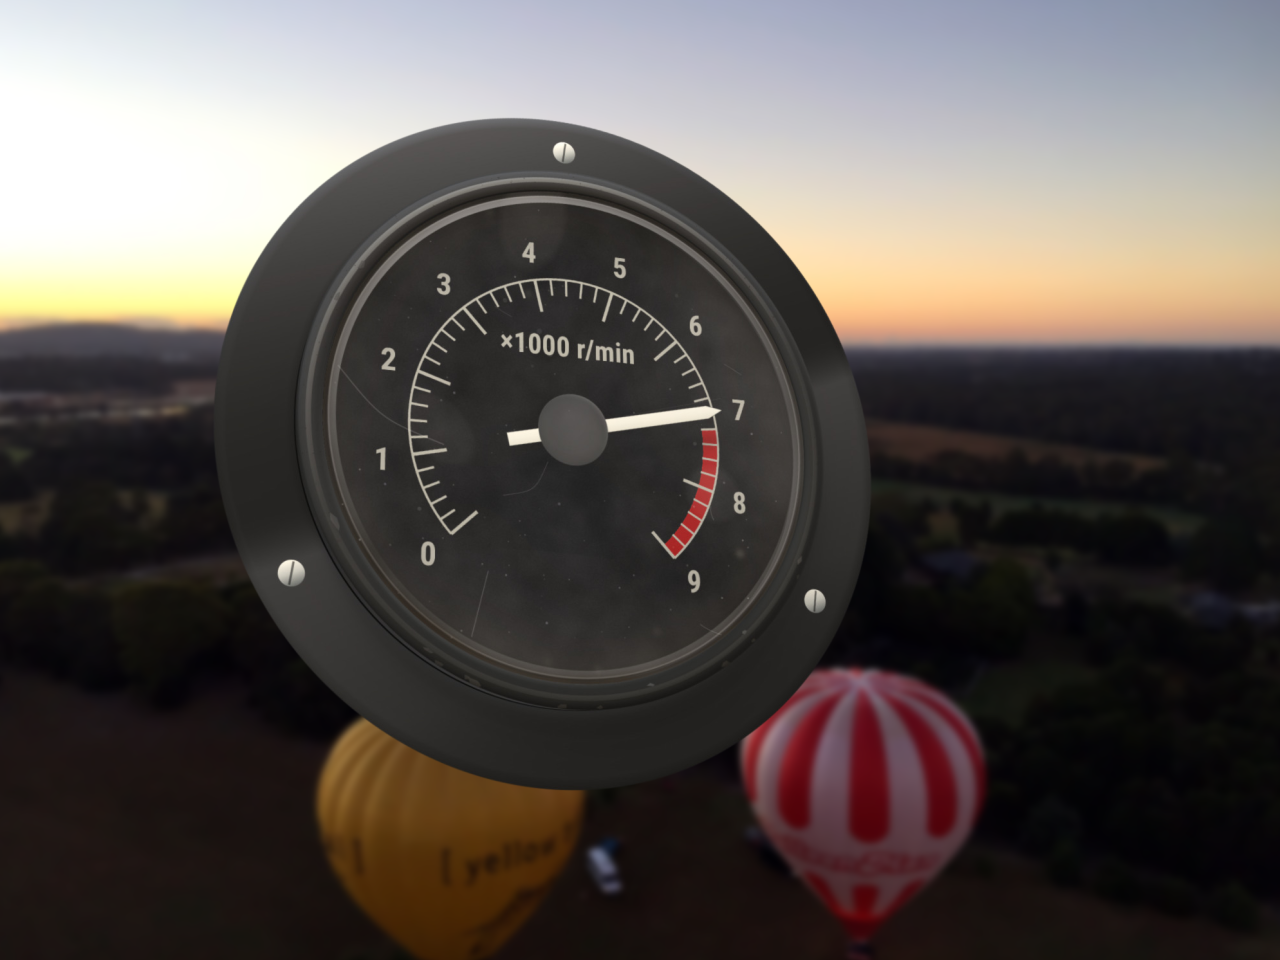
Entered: 7000
